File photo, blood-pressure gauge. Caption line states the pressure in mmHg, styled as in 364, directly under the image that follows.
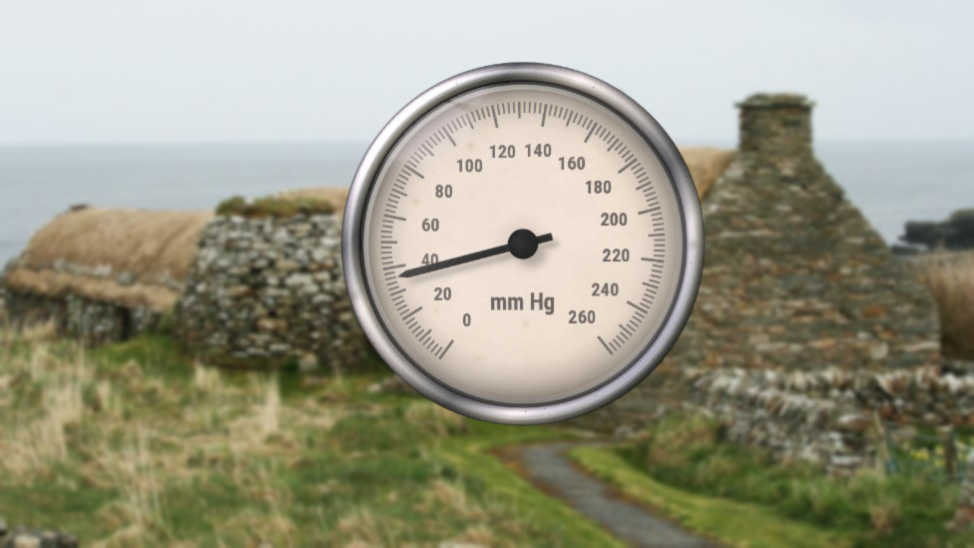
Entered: 36
